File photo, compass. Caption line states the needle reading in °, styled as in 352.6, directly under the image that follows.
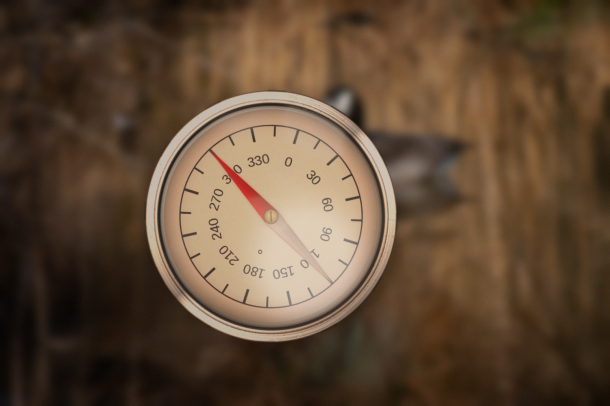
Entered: 300
